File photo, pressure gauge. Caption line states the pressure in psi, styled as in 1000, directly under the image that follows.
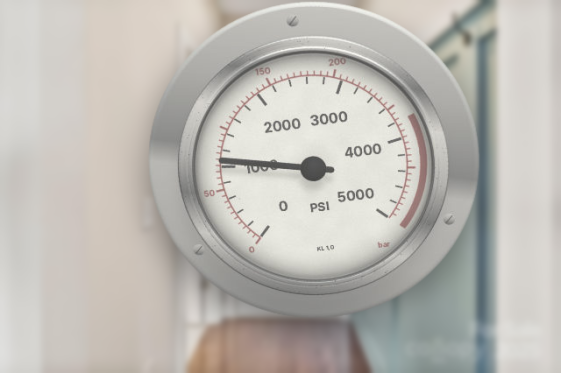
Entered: 1100
